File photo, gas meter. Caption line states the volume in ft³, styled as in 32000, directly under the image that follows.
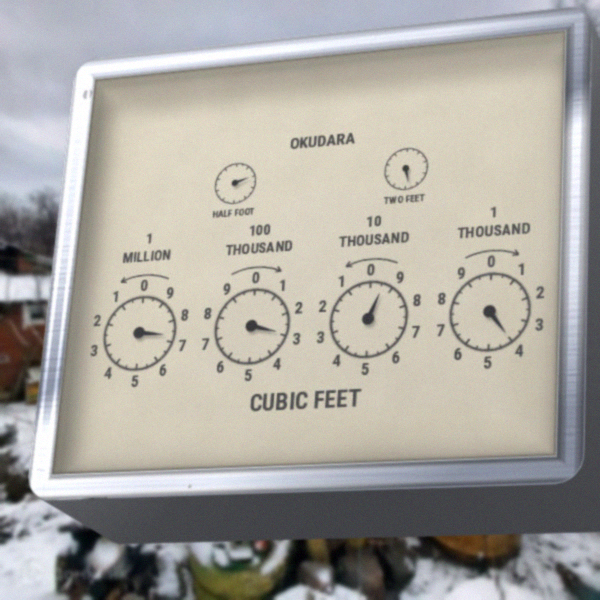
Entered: 729400
